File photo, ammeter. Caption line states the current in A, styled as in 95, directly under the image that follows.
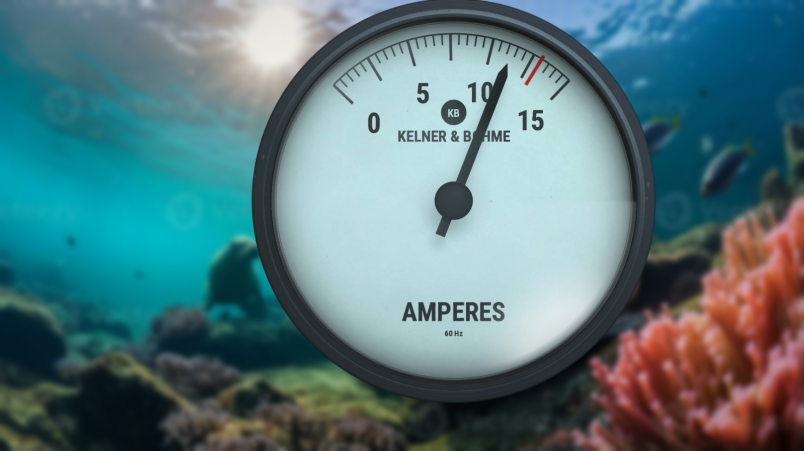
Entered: 11.25
